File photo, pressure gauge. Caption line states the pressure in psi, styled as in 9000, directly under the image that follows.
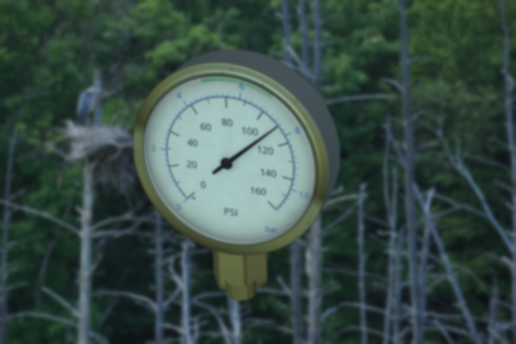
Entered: 110
